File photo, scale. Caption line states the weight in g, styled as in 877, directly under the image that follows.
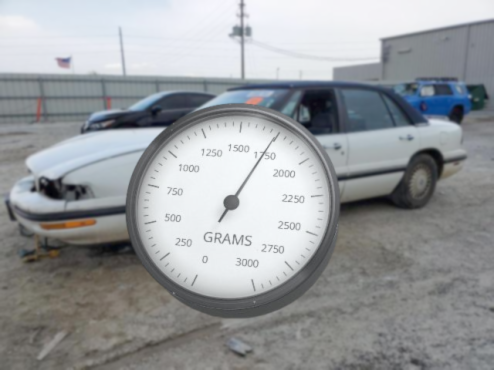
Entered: 1750
